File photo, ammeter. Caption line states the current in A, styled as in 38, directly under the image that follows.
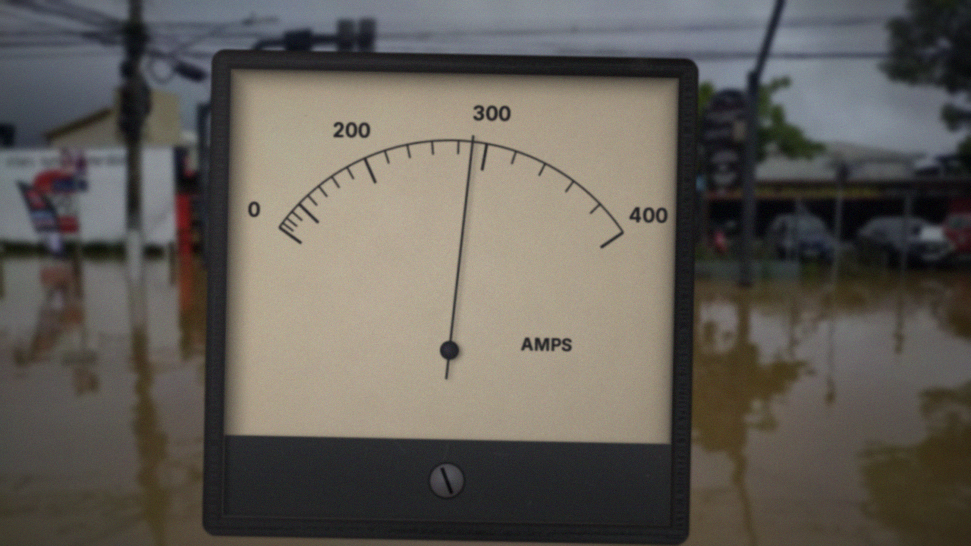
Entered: 290
